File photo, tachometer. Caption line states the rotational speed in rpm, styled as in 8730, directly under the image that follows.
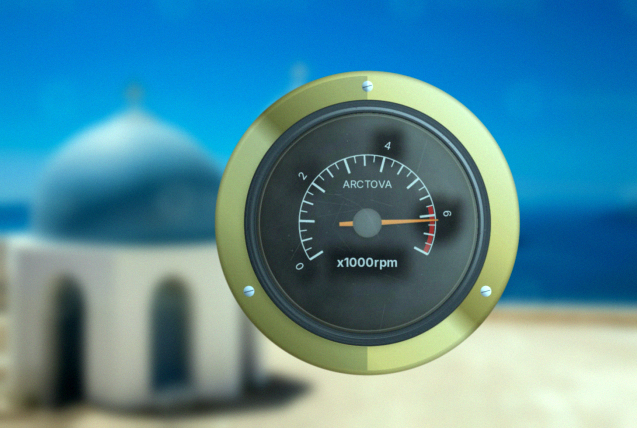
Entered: 6125
